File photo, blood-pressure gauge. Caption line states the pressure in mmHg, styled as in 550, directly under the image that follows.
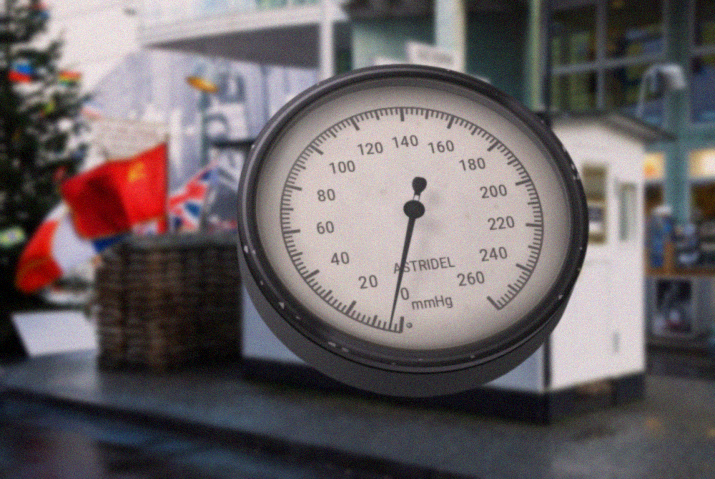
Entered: 4
